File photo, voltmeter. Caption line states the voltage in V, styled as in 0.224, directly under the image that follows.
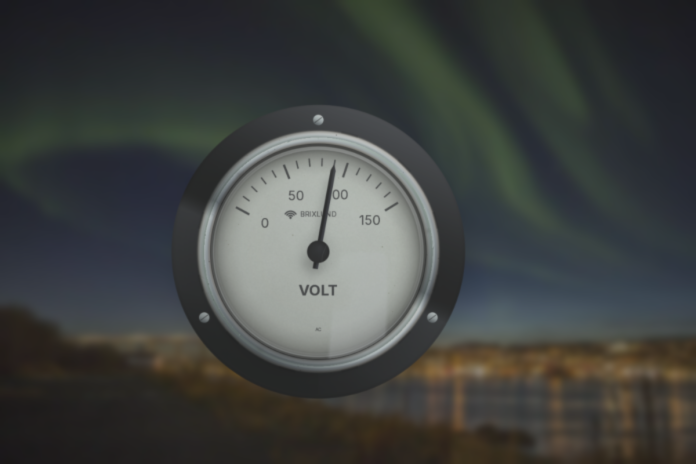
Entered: 90
